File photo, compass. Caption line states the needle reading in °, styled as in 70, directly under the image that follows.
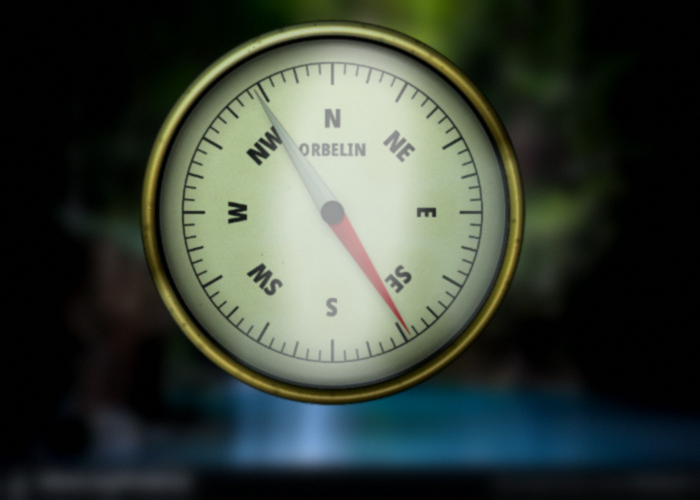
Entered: 147.5
